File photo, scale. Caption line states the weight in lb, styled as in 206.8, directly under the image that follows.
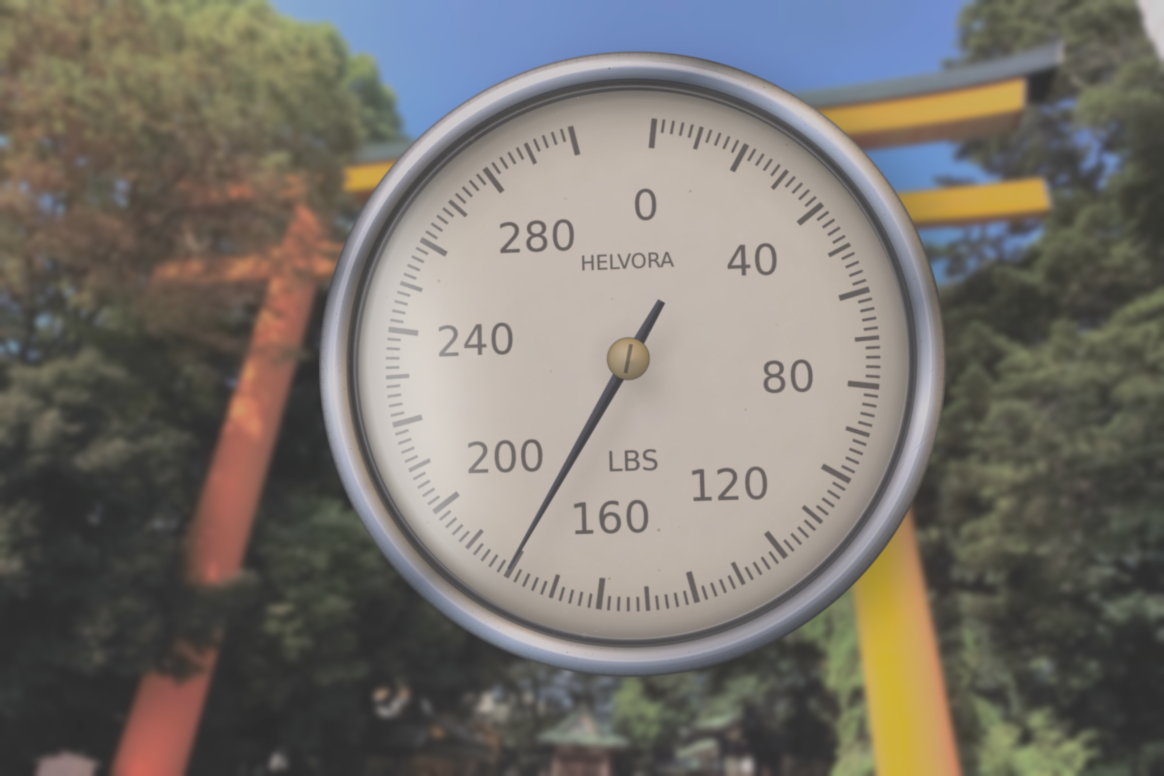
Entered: 180
